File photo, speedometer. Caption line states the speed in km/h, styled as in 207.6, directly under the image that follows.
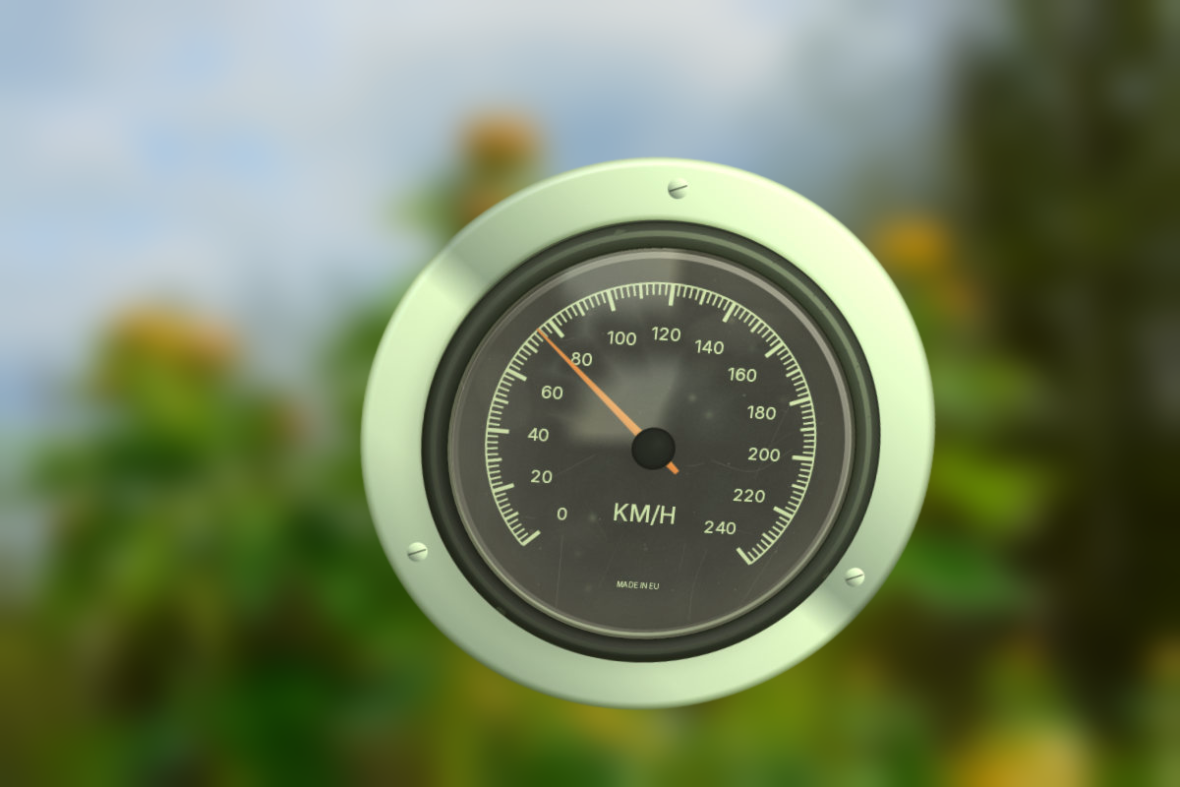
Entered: 76
